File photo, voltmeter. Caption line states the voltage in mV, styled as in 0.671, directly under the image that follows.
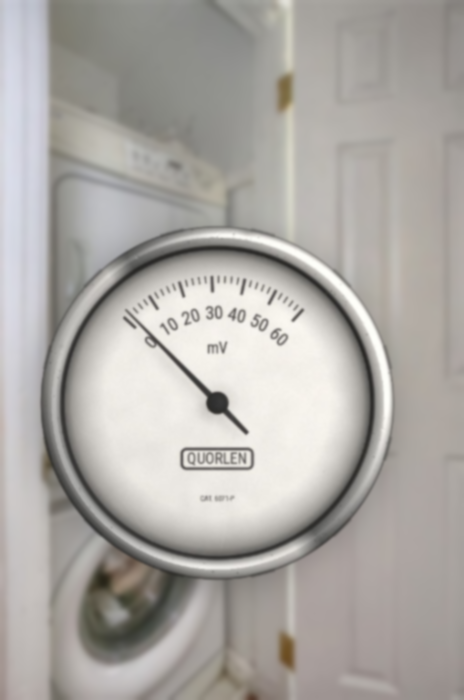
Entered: 2
